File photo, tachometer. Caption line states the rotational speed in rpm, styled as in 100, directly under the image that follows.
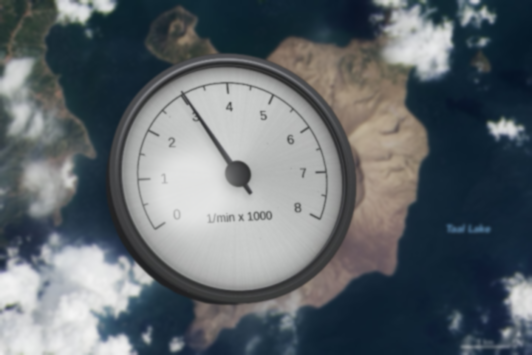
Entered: 3000
